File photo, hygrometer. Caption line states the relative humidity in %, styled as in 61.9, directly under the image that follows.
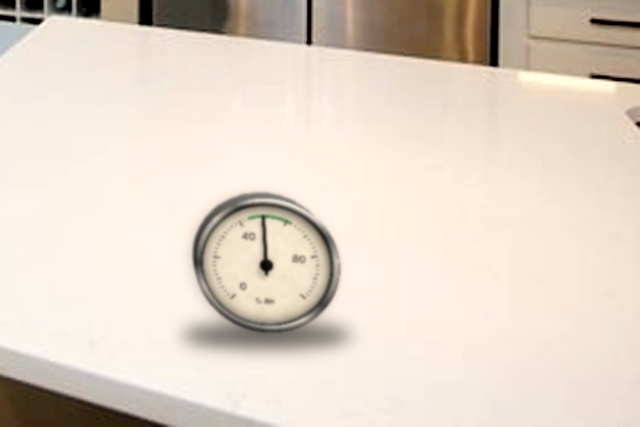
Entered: 50
